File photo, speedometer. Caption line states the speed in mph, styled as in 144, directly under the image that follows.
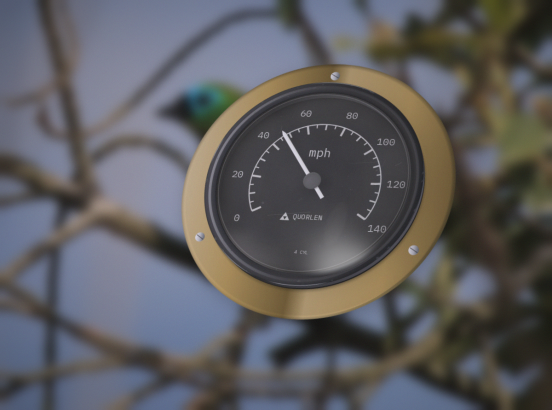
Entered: 47.5
